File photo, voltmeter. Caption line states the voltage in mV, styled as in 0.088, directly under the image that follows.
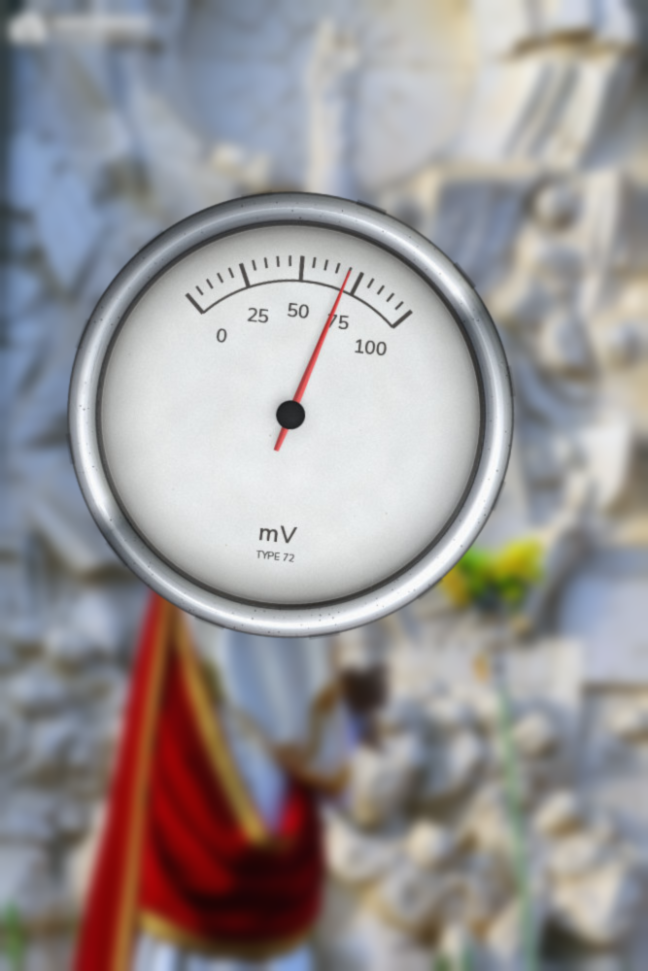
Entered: 70
